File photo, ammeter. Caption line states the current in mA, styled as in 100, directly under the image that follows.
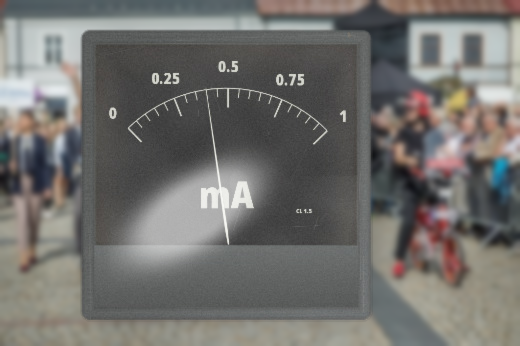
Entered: 0.4
